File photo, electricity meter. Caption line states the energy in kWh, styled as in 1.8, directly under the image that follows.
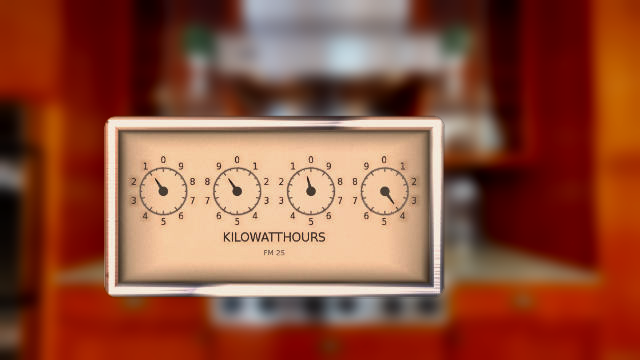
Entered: 904
